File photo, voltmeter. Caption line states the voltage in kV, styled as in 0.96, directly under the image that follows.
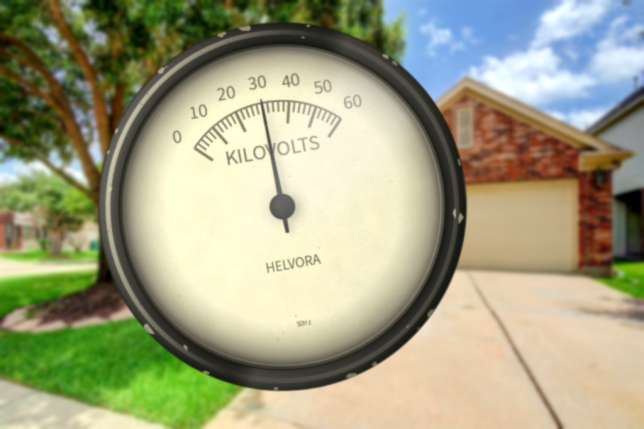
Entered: 30
